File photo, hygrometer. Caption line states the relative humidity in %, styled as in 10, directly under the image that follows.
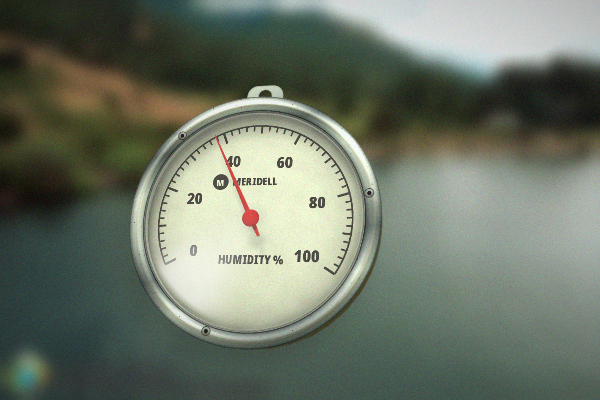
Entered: 38
